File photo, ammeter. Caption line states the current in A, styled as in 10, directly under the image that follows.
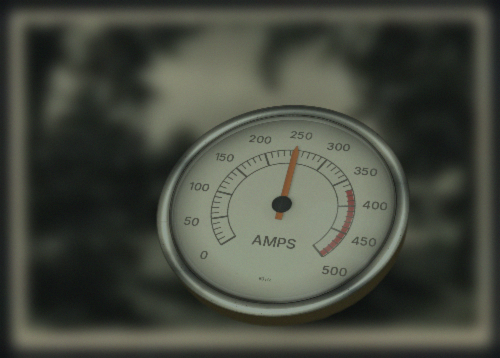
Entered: 250
